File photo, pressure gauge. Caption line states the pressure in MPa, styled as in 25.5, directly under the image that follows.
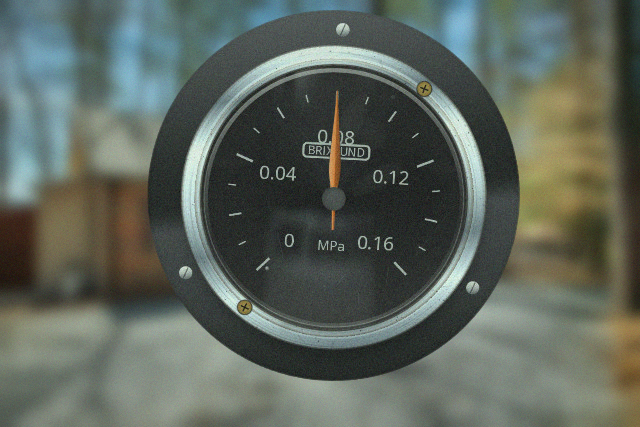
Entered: 0.08
